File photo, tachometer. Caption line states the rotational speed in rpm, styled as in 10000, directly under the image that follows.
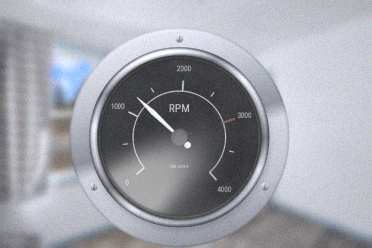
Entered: 1250
